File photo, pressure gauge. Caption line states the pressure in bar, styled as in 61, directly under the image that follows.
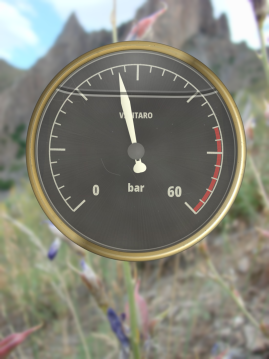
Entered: 27
